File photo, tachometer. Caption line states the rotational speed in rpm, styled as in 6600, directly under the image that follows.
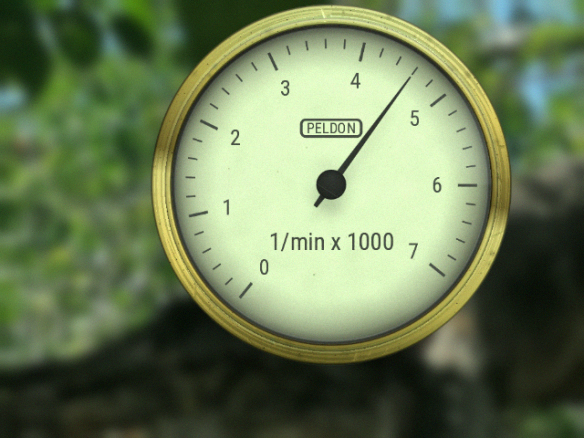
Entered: 4600
